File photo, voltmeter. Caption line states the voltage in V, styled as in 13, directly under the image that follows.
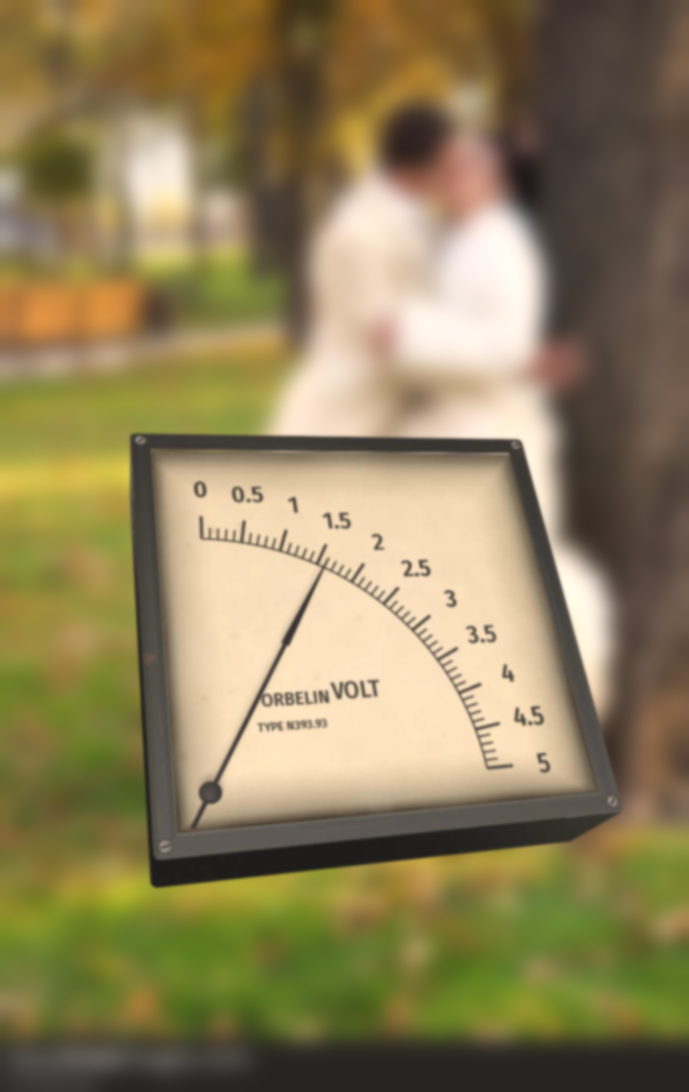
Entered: 1.6
